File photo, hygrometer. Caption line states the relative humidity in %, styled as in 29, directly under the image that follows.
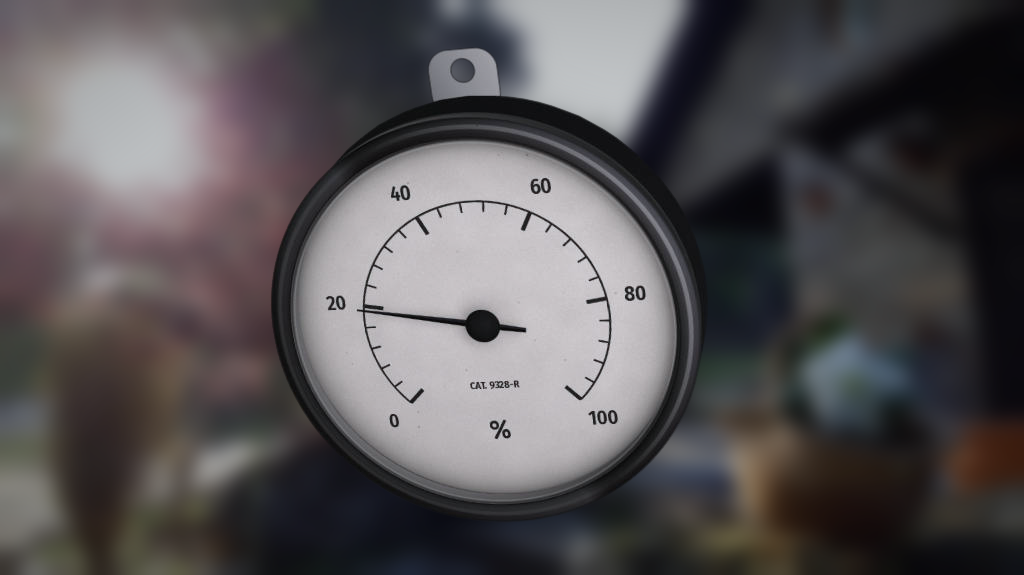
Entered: 20
